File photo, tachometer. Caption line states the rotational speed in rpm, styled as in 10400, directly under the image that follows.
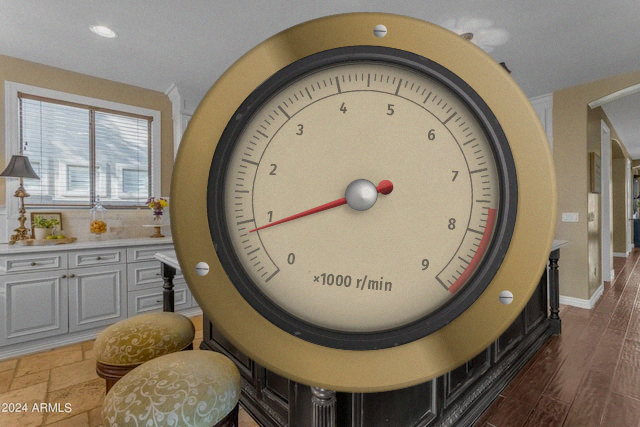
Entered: 800
